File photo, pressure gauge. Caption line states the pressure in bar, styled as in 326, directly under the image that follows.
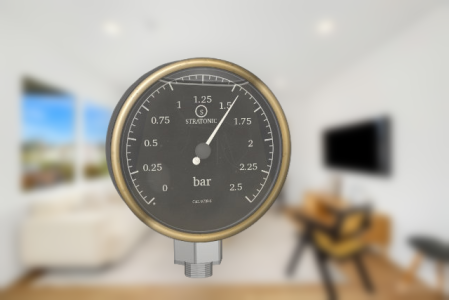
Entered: 1.55
